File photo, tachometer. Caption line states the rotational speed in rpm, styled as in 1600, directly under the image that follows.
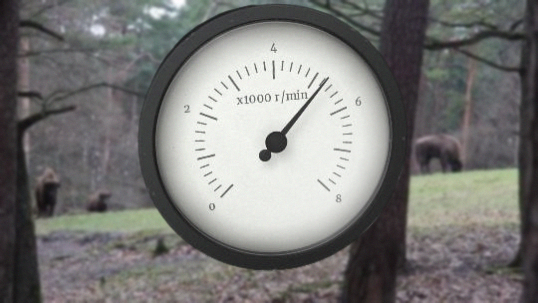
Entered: 5200
